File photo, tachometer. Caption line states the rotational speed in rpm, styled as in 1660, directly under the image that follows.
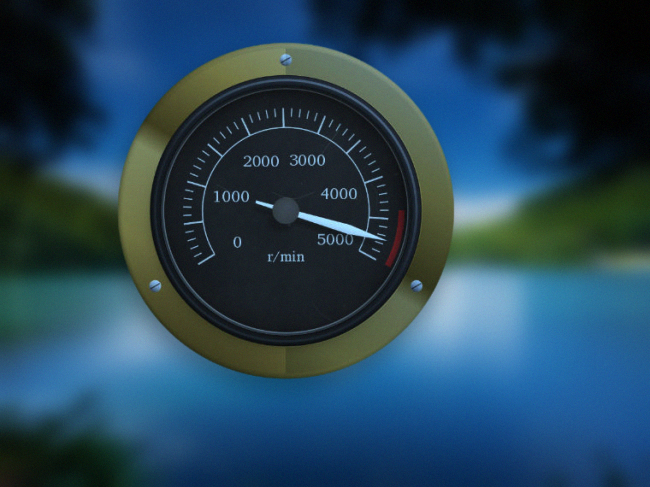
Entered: 4750
